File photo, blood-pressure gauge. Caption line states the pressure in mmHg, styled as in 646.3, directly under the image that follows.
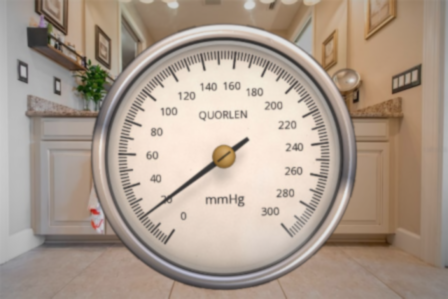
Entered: 20
